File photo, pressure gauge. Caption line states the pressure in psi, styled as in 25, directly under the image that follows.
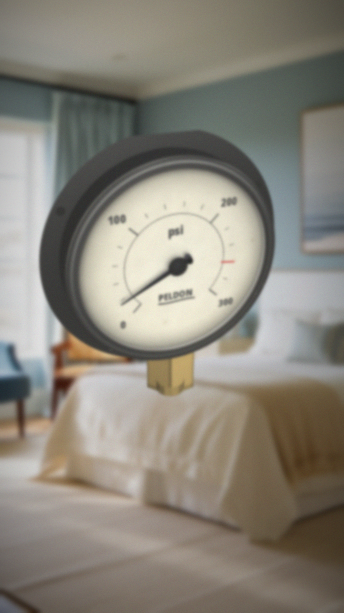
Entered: 20
